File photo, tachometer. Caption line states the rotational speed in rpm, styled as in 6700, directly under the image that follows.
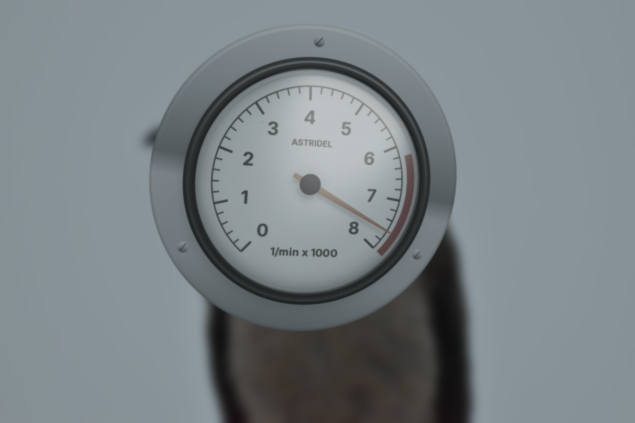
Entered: 7600
